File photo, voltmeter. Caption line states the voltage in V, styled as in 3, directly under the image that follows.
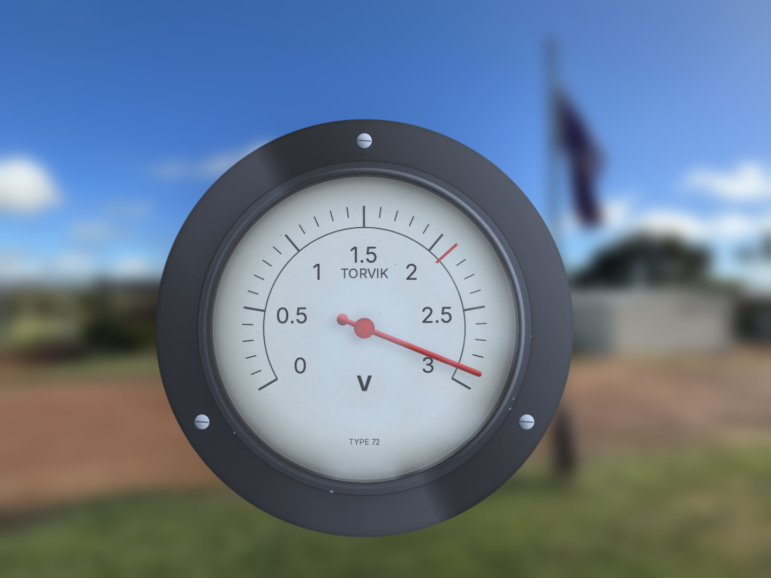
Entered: 2.9
